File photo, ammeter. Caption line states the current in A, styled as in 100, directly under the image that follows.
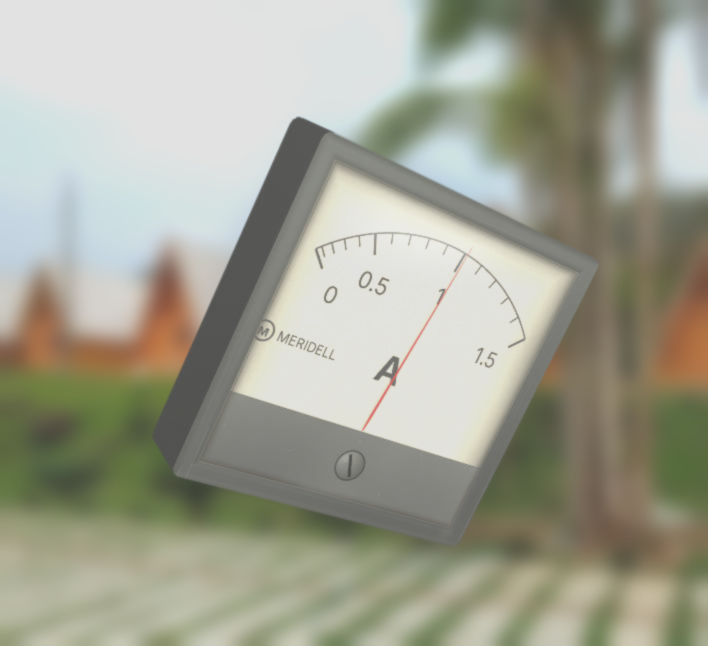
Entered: 1
